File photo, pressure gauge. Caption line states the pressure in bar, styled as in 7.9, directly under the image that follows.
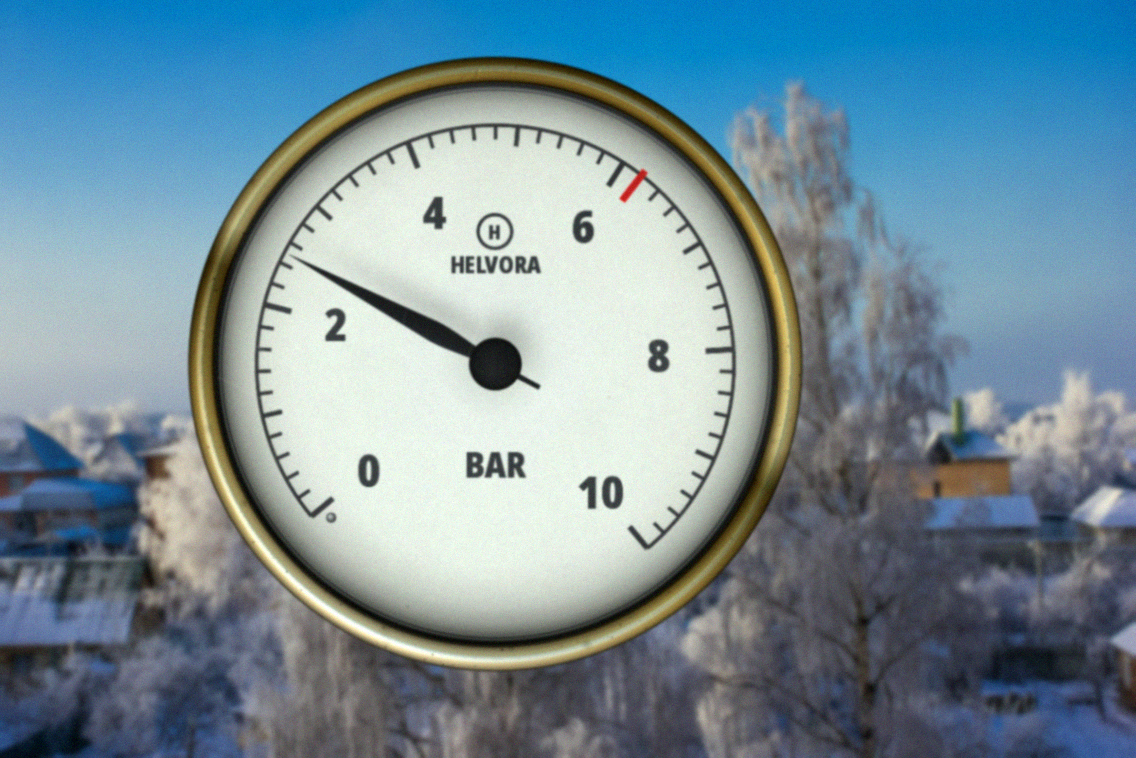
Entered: 2.5
